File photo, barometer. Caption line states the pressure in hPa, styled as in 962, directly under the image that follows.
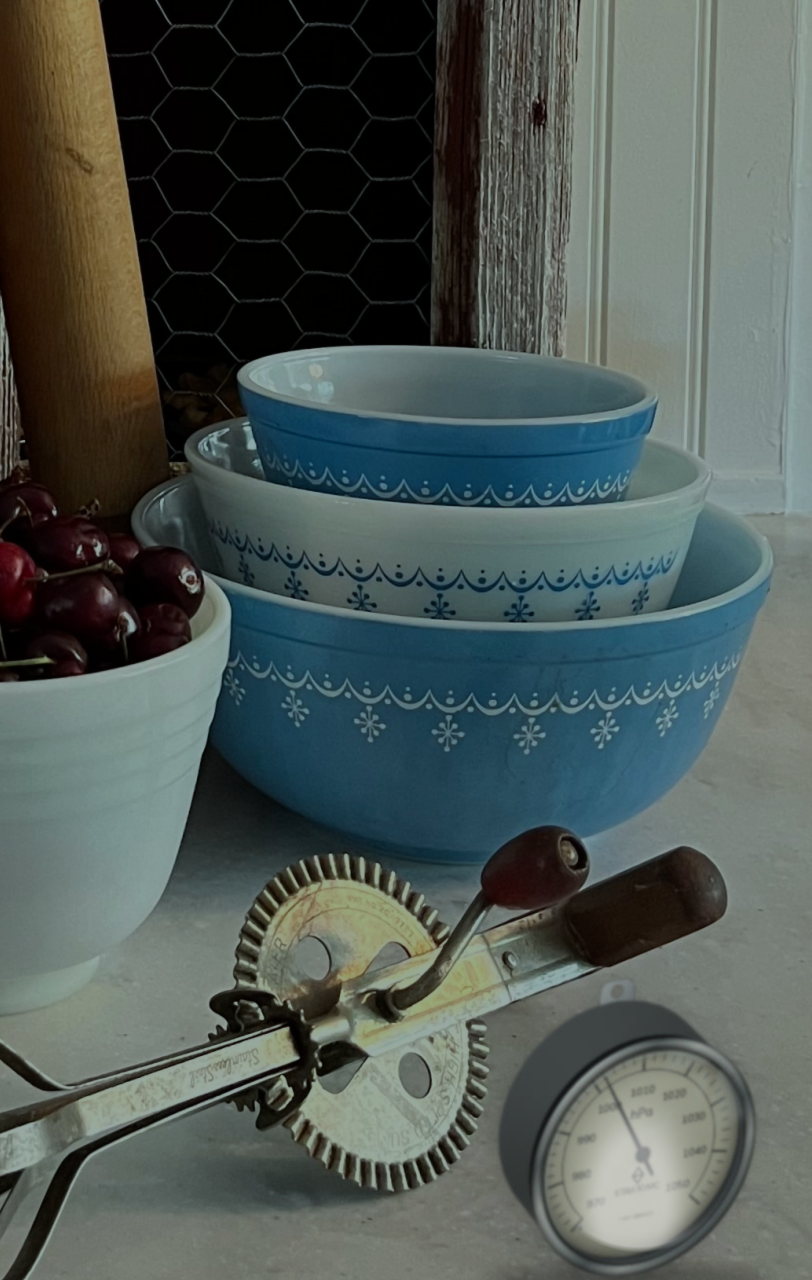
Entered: 1002
